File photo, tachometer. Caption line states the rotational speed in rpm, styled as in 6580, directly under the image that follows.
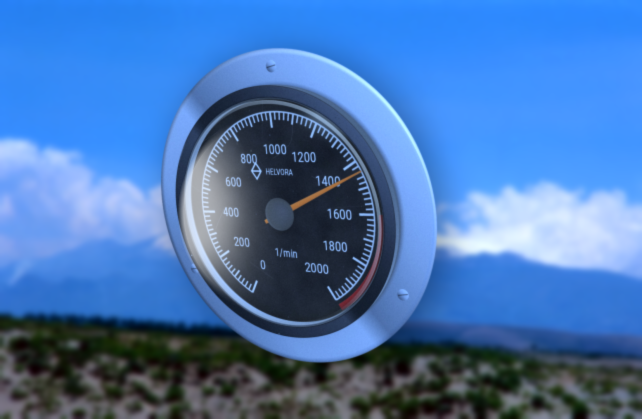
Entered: 1440
